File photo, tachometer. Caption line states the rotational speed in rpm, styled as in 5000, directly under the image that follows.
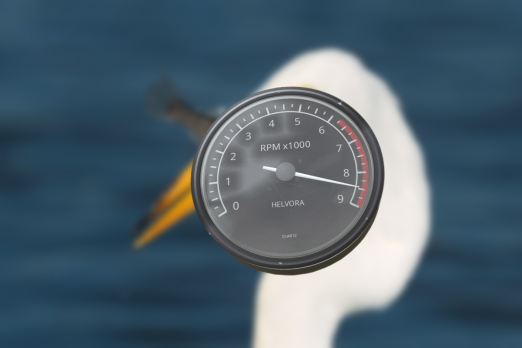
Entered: 8500
